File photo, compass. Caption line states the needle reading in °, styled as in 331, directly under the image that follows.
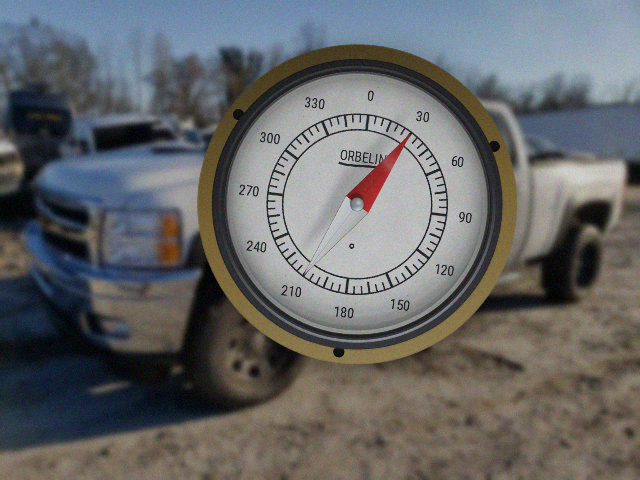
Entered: 30
